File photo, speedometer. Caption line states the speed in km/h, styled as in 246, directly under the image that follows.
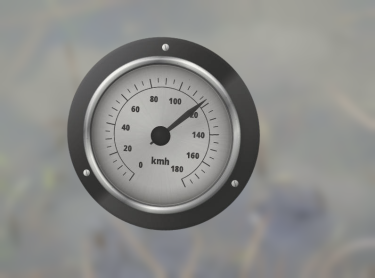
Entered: 117.5
